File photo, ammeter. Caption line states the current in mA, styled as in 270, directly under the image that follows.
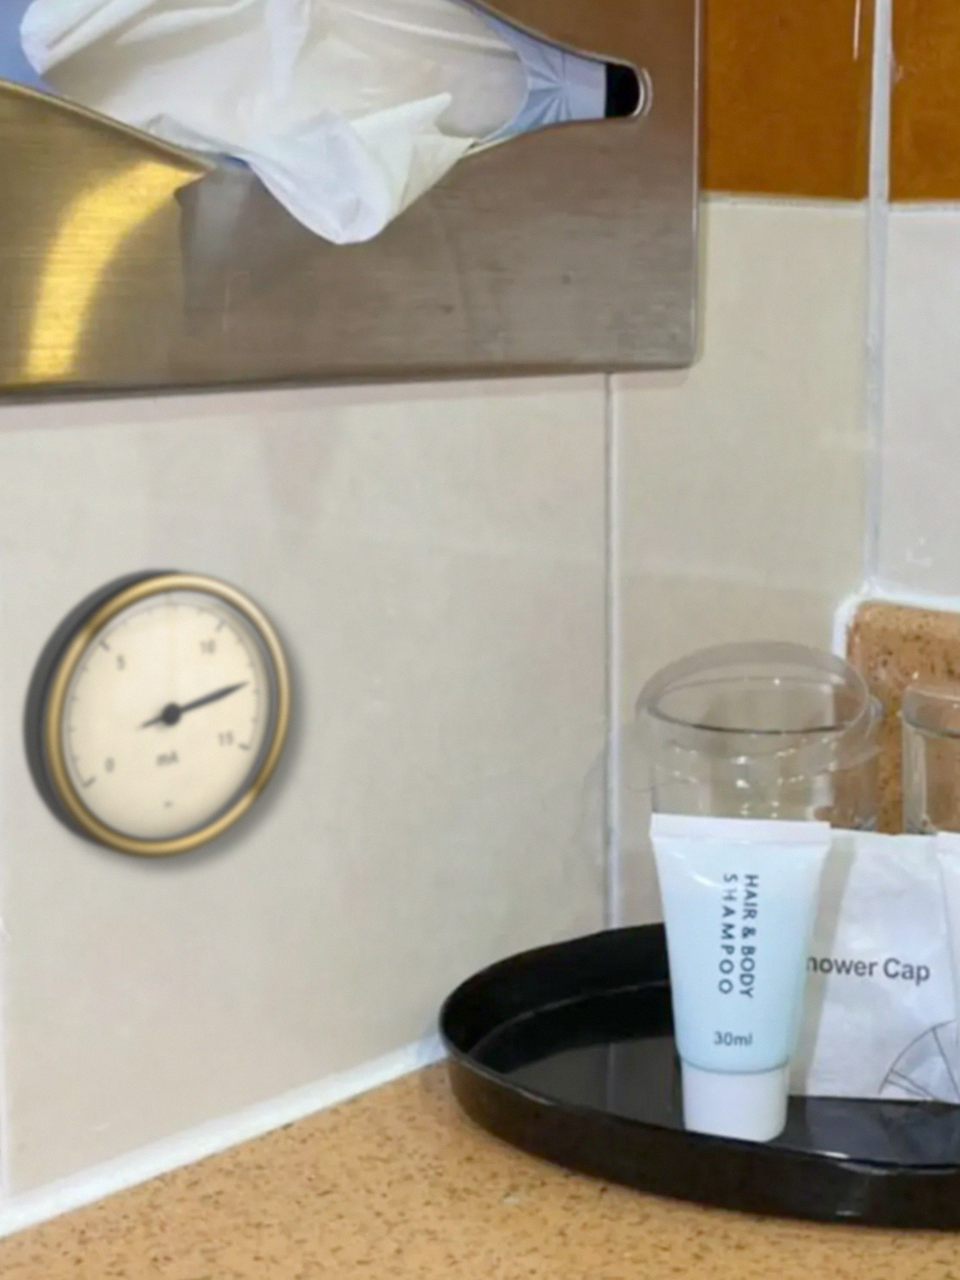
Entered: 12.5
